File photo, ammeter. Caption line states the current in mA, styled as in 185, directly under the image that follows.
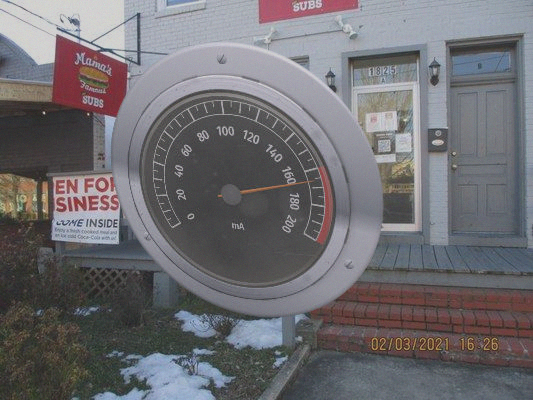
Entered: 165
